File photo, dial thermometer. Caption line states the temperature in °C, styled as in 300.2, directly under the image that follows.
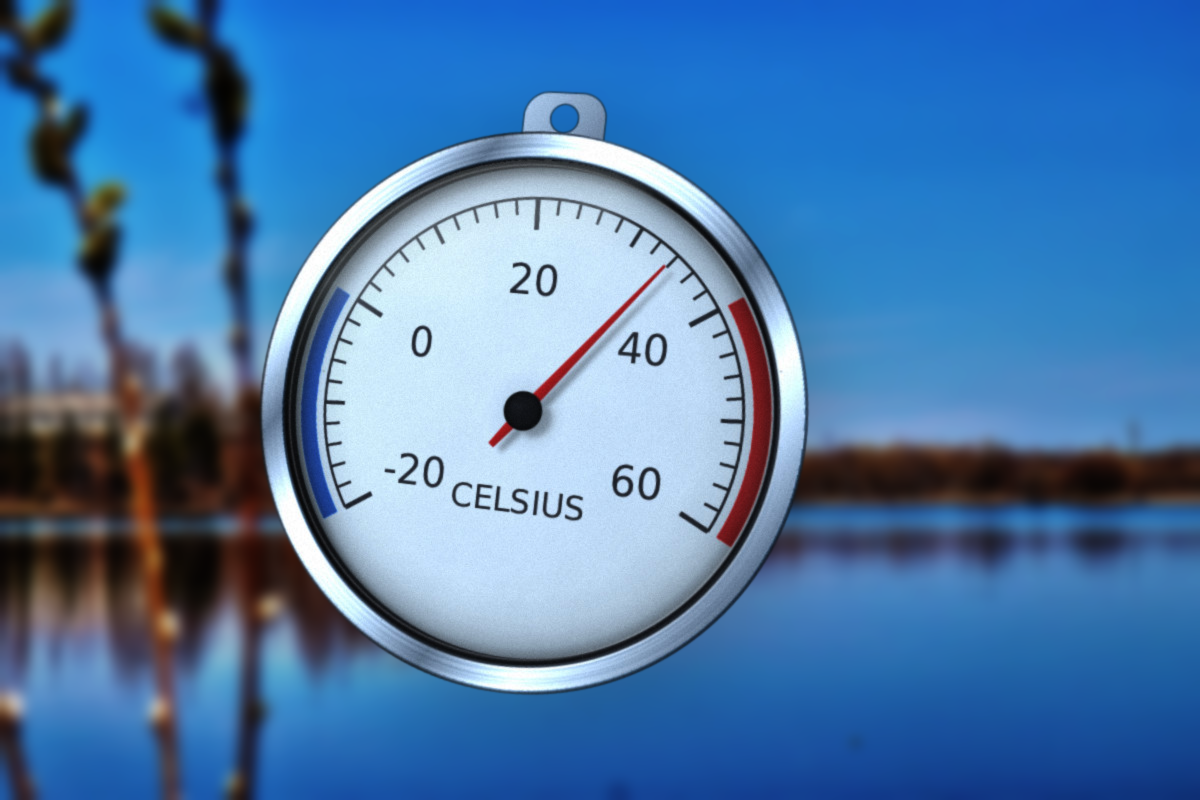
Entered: 34
